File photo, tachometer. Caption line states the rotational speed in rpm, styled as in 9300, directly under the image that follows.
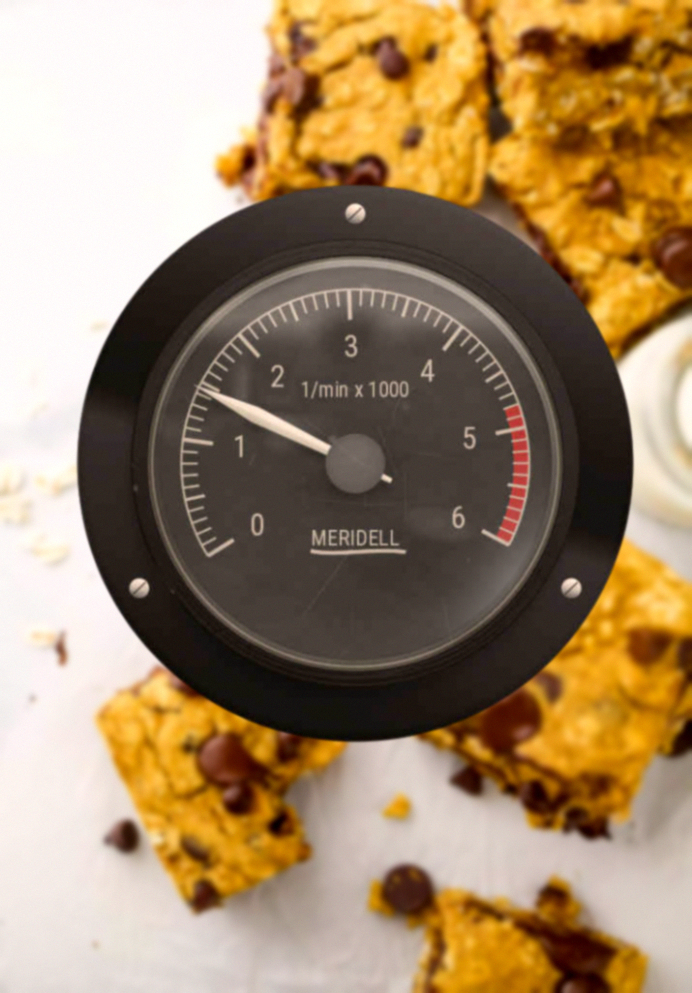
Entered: 1450
